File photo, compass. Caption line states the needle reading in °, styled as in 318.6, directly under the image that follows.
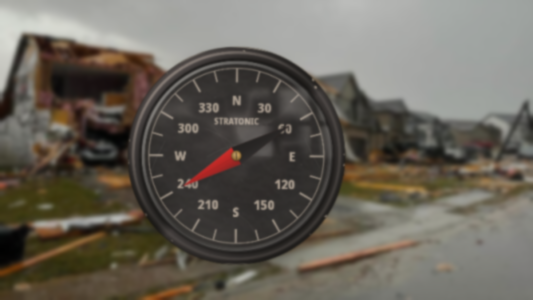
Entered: 240
